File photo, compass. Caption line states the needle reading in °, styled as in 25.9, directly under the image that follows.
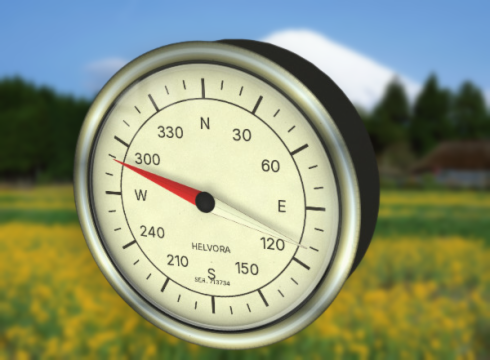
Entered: 290
